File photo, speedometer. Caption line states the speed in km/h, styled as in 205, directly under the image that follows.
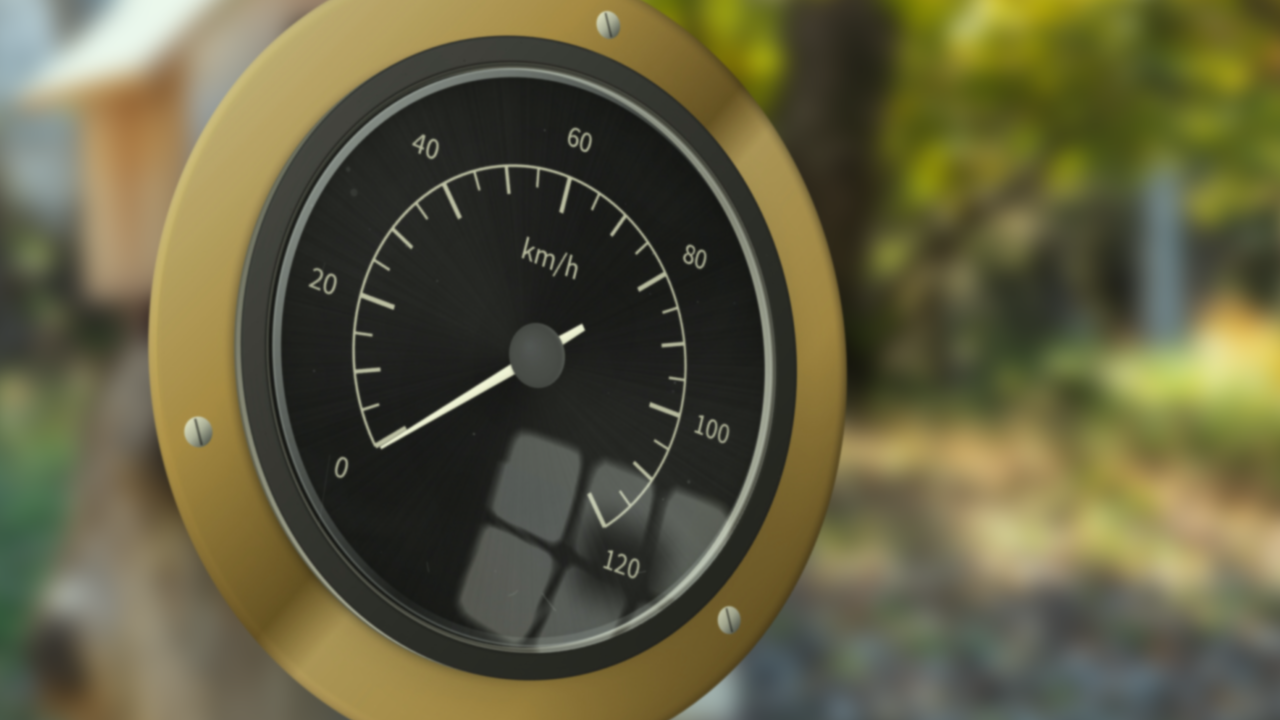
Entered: 0
